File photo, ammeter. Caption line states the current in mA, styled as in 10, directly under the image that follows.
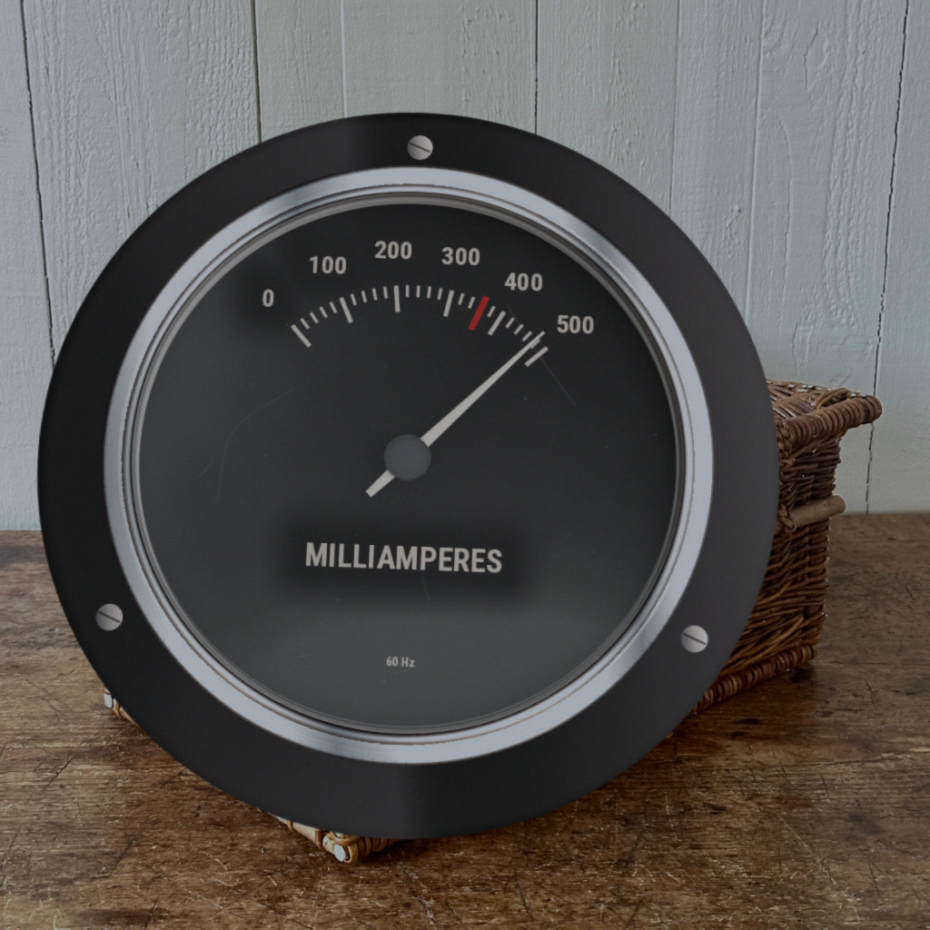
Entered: 480
